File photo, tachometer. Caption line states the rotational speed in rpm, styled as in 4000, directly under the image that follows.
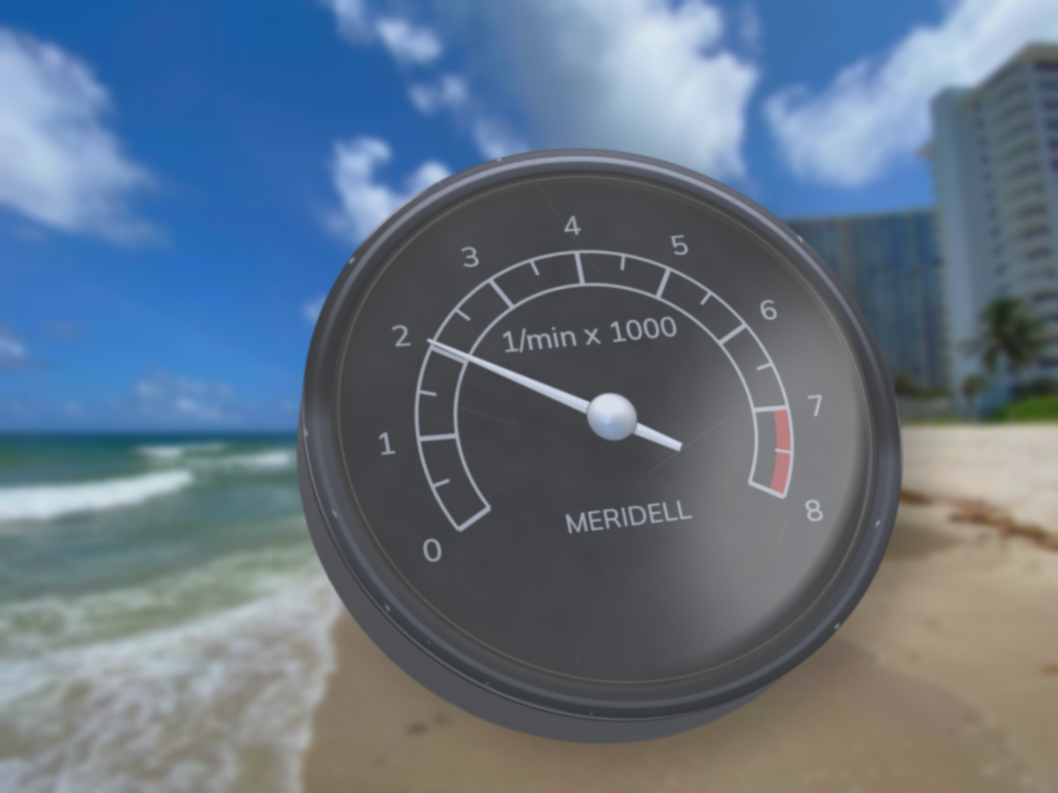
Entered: 2000
